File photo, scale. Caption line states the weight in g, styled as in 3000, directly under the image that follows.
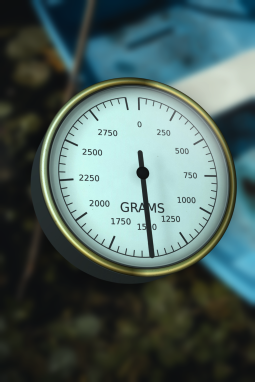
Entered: 1500
